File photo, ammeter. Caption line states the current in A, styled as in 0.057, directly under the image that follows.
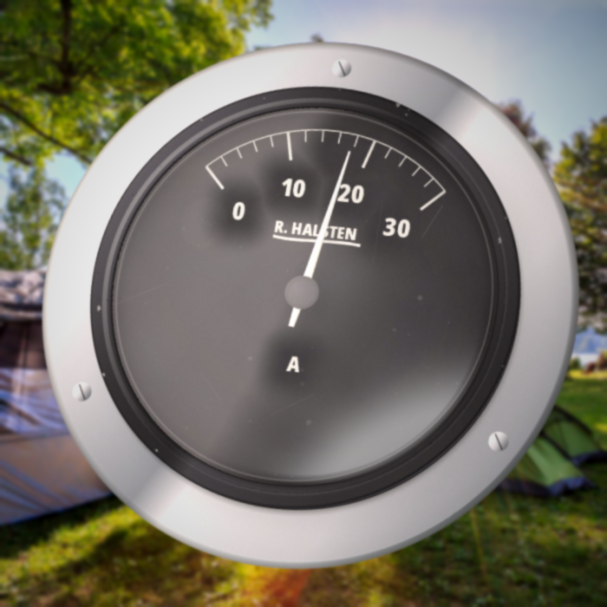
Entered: 18
